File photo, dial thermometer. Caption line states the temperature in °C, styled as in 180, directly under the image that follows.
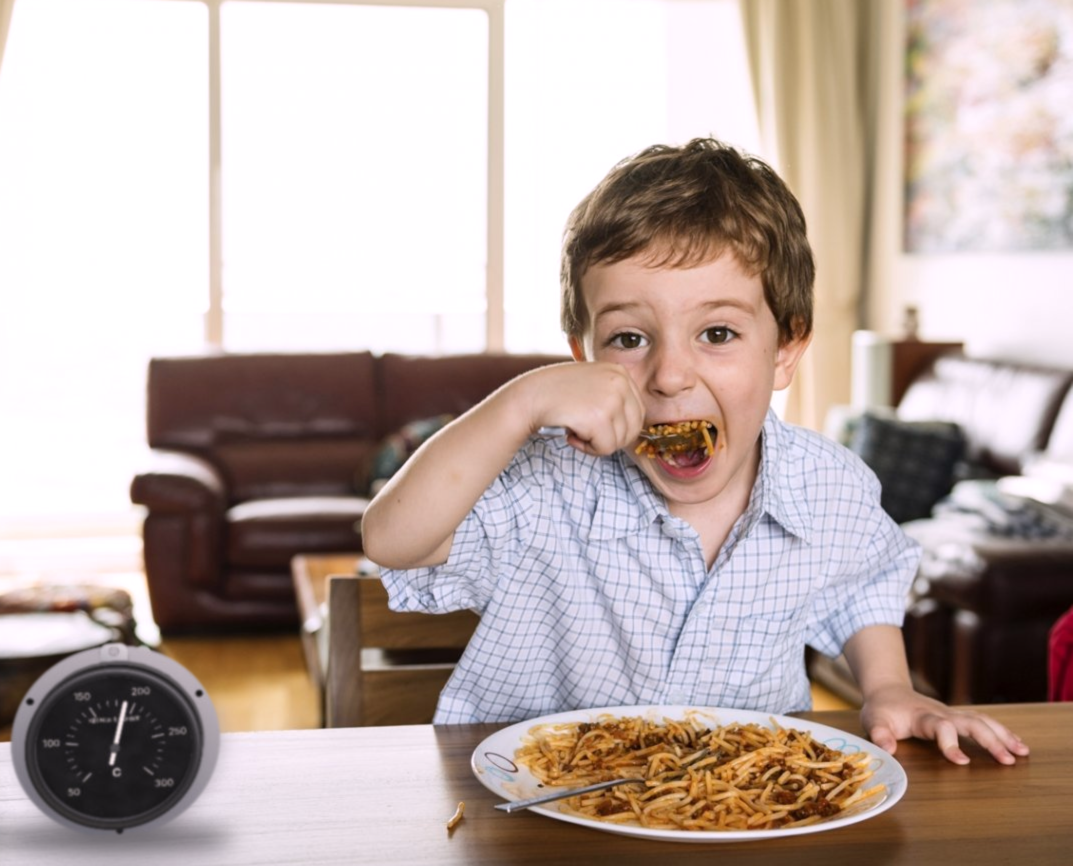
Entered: 190
